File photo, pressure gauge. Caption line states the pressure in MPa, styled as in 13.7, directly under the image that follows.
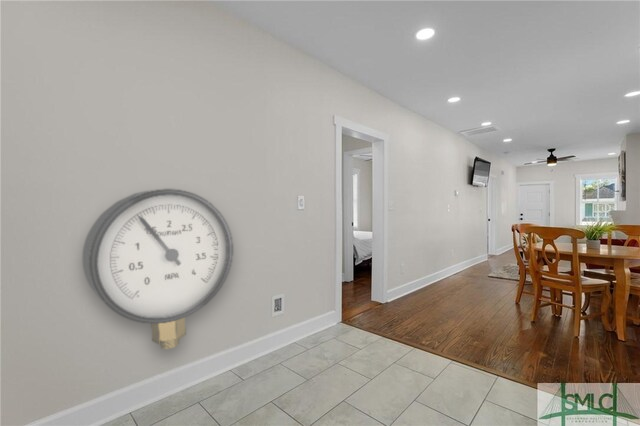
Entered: 1.5
